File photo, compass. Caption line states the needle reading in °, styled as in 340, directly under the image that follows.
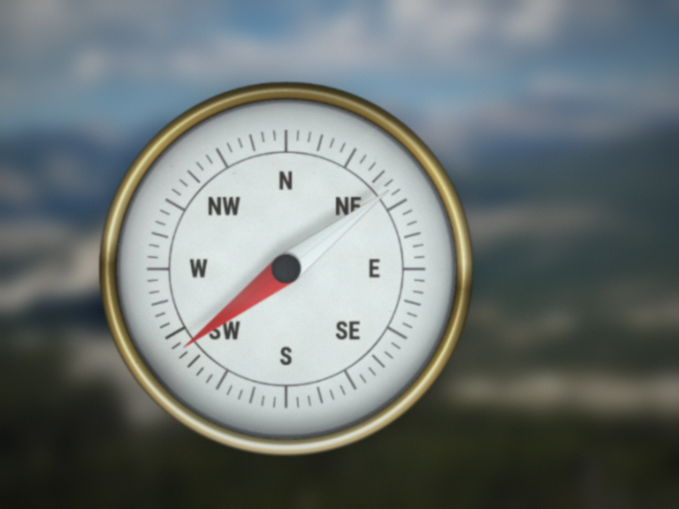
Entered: 232.5
